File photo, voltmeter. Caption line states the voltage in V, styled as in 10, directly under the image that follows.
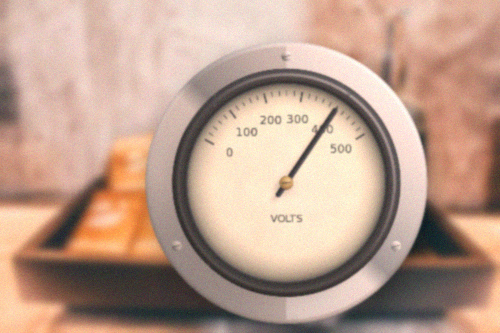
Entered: 400
